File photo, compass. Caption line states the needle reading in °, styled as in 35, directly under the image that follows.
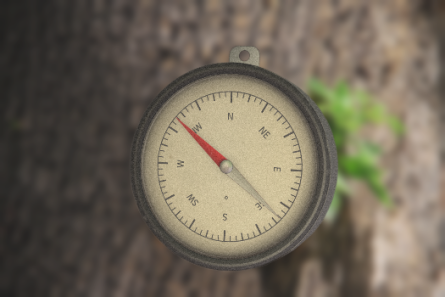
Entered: 310
